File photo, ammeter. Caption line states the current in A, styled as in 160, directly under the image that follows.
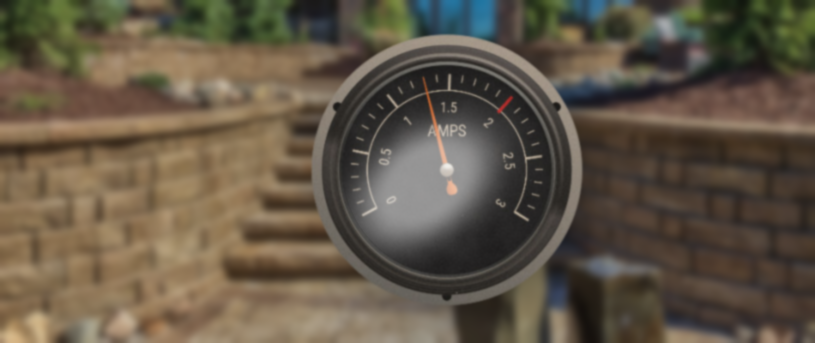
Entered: 1.3
